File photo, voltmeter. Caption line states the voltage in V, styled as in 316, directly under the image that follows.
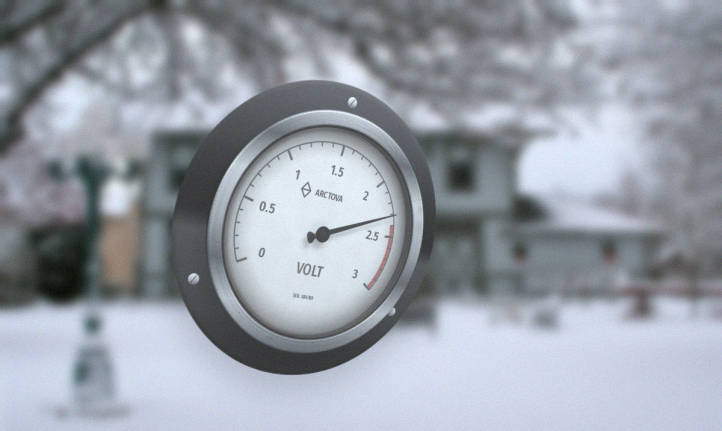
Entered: 2.3
